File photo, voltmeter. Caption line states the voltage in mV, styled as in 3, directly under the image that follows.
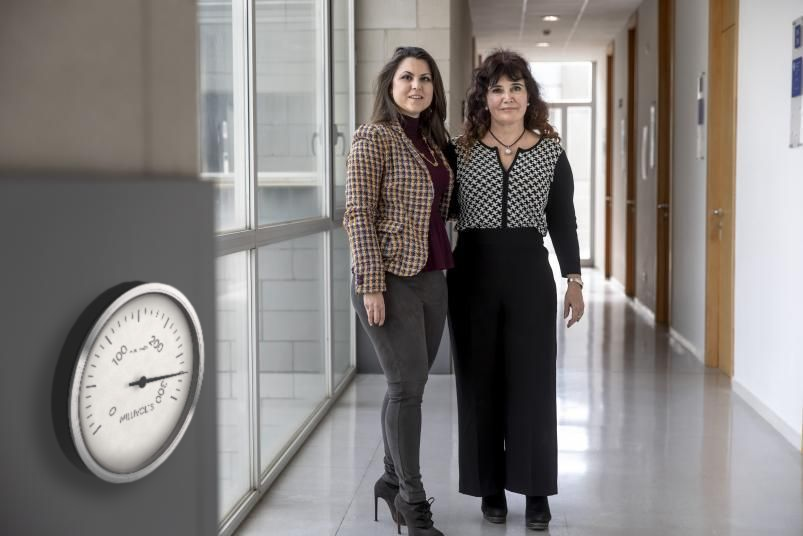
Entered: 270
